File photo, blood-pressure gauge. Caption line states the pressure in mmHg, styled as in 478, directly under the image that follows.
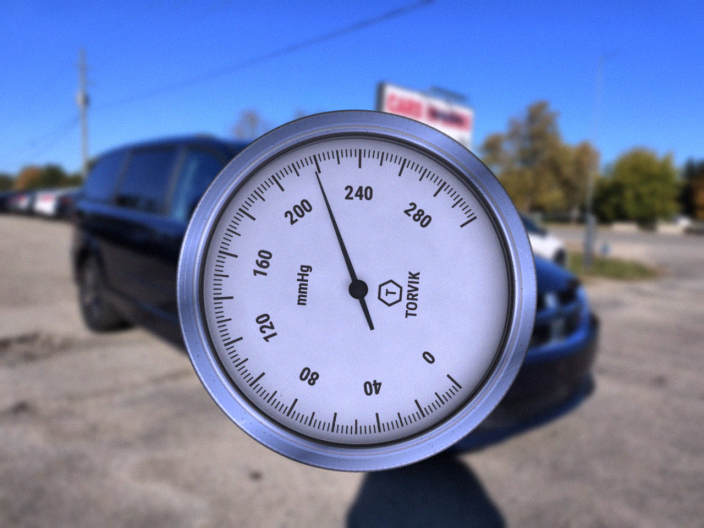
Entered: 218
